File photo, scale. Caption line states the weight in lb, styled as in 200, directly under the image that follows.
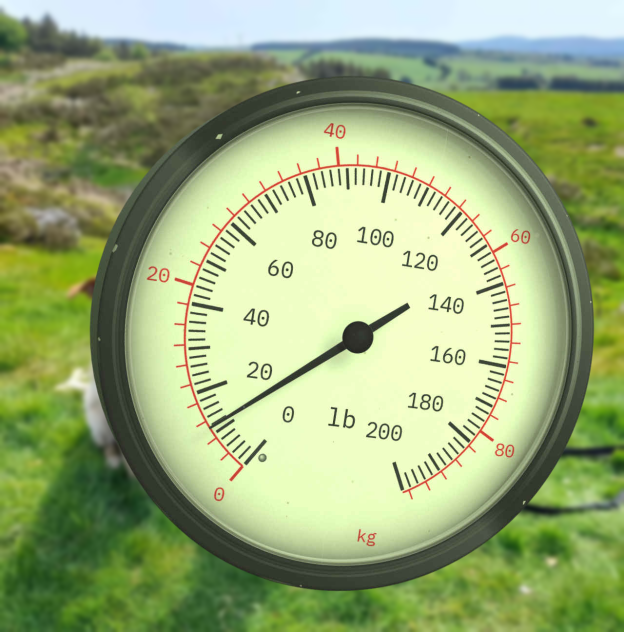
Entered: 12
